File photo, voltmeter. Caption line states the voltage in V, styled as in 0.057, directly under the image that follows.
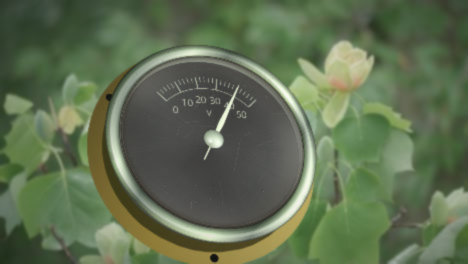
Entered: 40
